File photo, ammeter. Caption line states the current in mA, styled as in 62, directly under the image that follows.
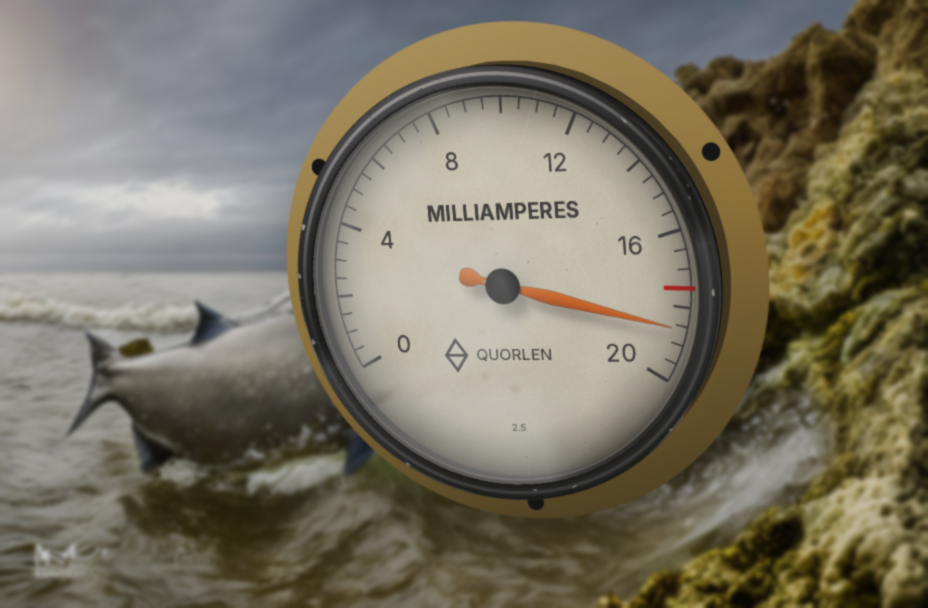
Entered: 18.5
